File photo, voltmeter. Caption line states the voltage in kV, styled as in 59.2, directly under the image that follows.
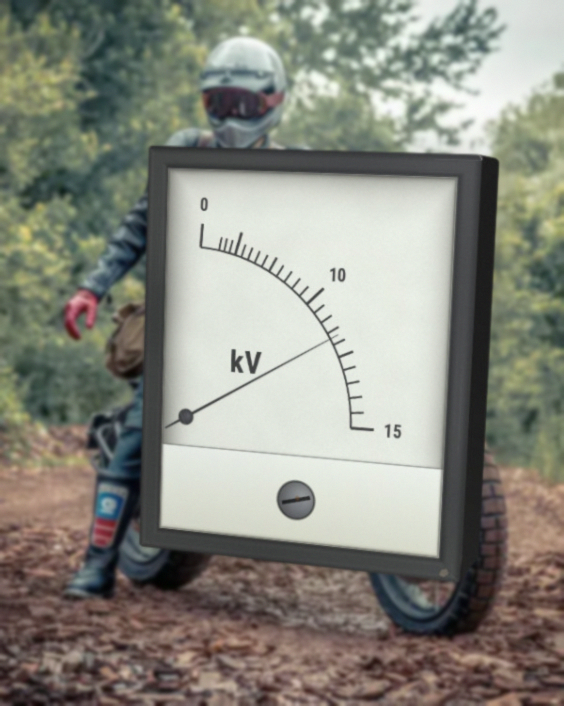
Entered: 11.75
